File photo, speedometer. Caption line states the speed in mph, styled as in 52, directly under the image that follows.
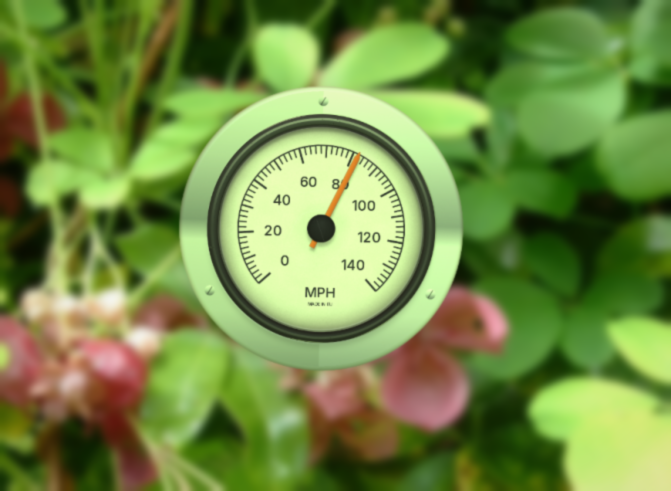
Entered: 82
